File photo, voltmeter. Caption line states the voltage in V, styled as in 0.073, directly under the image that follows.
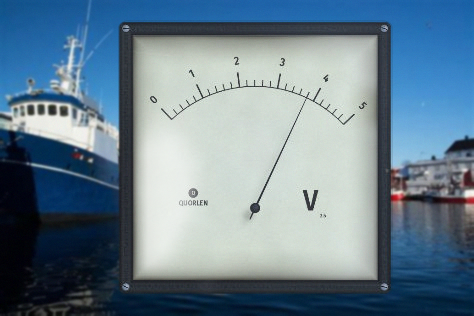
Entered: 3.8
